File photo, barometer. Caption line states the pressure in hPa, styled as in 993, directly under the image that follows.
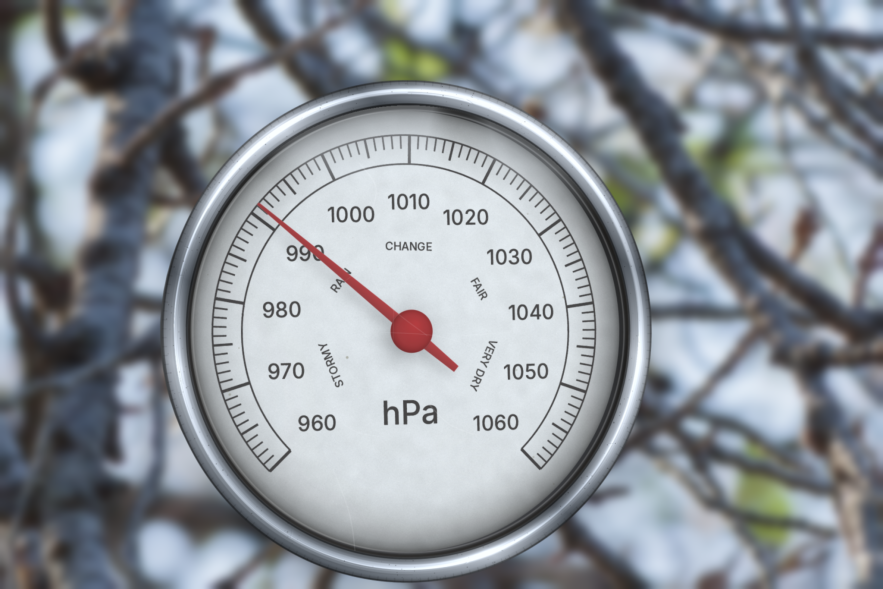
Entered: 991
